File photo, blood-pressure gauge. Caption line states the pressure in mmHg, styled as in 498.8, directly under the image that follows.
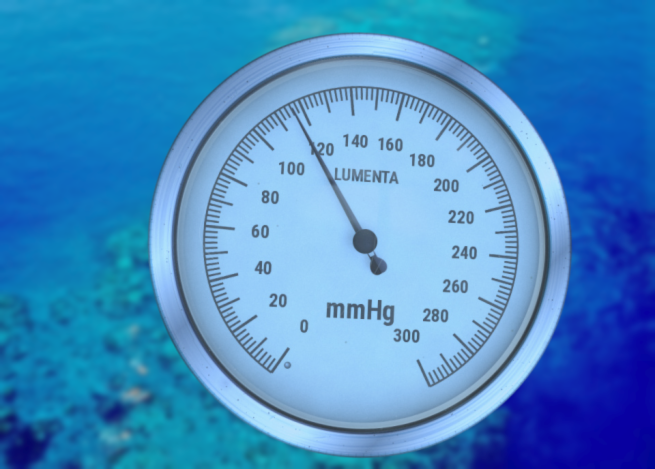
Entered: 116
